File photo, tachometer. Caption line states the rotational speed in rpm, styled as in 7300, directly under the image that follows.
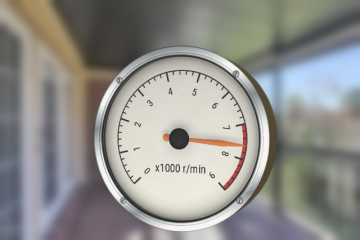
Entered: 7600
